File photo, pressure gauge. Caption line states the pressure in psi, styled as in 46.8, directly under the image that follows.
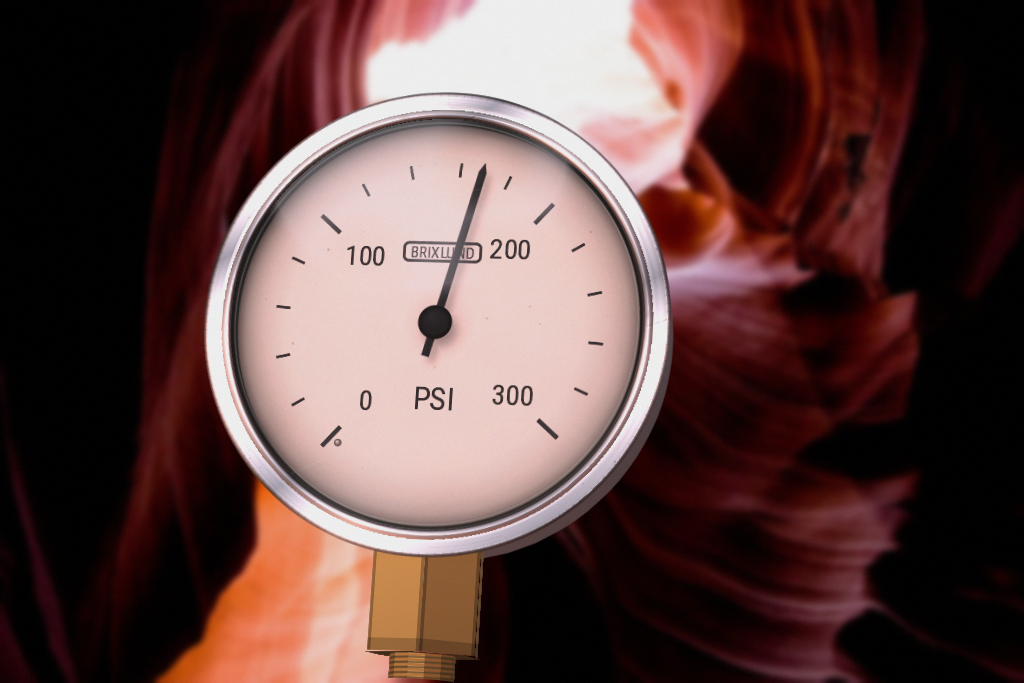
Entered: 170
